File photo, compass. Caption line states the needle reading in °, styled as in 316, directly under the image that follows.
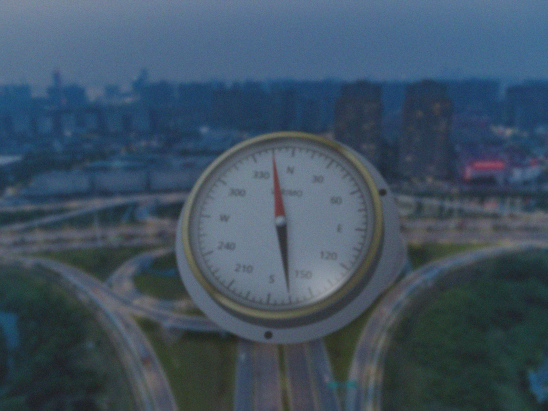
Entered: 345
